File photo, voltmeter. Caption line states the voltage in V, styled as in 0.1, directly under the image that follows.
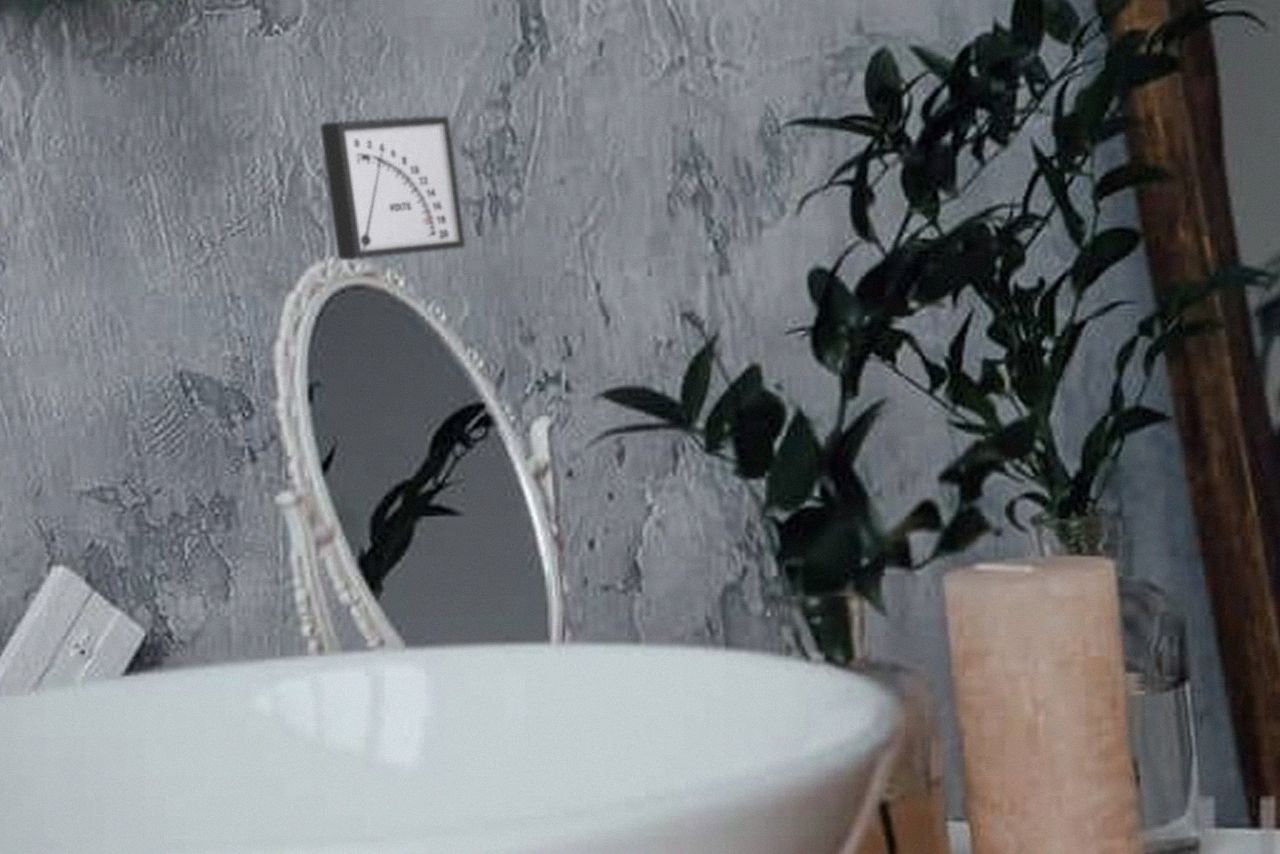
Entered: 4
